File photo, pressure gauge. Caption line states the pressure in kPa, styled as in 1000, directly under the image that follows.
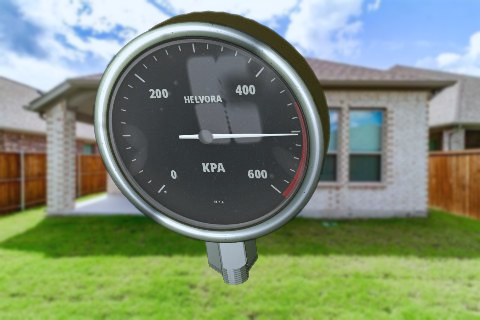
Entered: 500
